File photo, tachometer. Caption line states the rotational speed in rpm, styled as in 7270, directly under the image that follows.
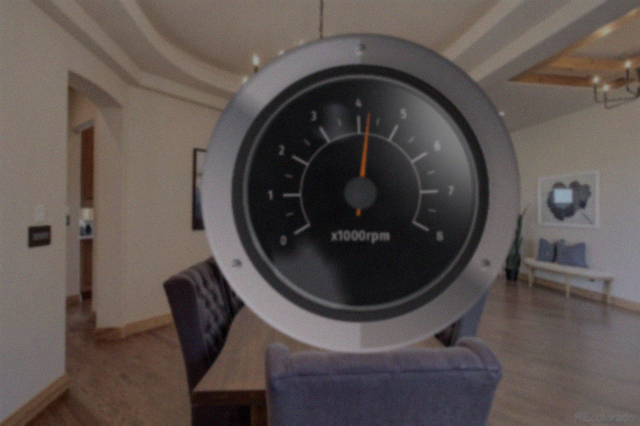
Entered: 4250
